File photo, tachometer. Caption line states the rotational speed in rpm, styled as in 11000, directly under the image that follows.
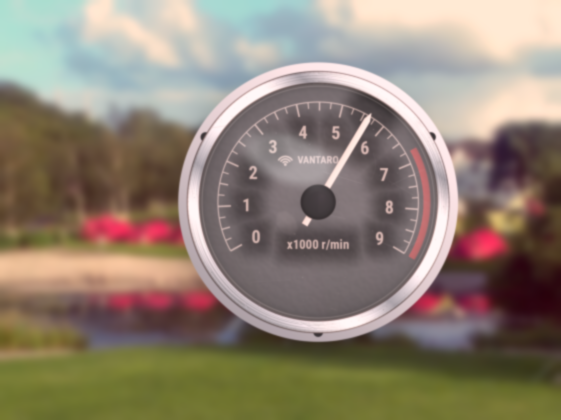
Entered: 5625
